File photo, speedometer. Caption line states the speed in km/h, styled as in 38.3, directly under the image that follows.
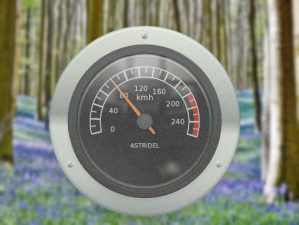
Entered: 80
